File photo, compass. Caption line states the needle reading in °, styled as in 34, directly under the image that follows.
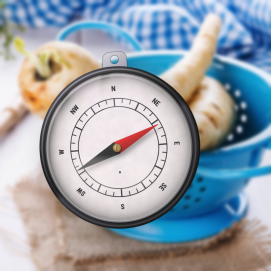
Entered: 65
